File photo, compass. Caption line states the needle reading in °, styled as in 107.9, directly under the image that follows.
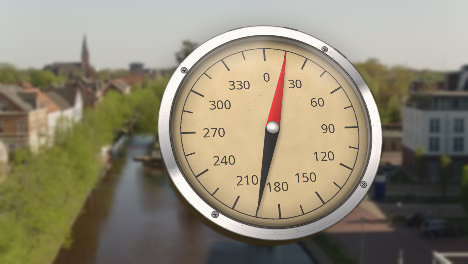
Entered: 15
